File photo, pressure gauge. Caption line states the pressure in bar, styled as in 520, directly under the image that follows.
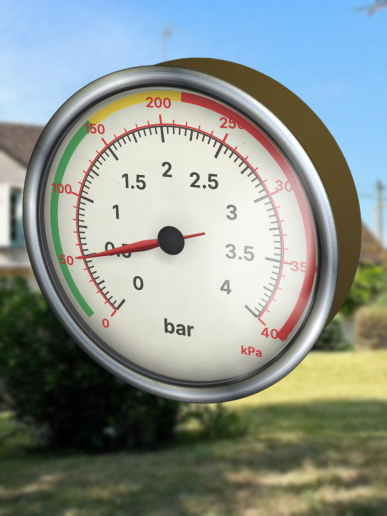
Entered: 0.5
